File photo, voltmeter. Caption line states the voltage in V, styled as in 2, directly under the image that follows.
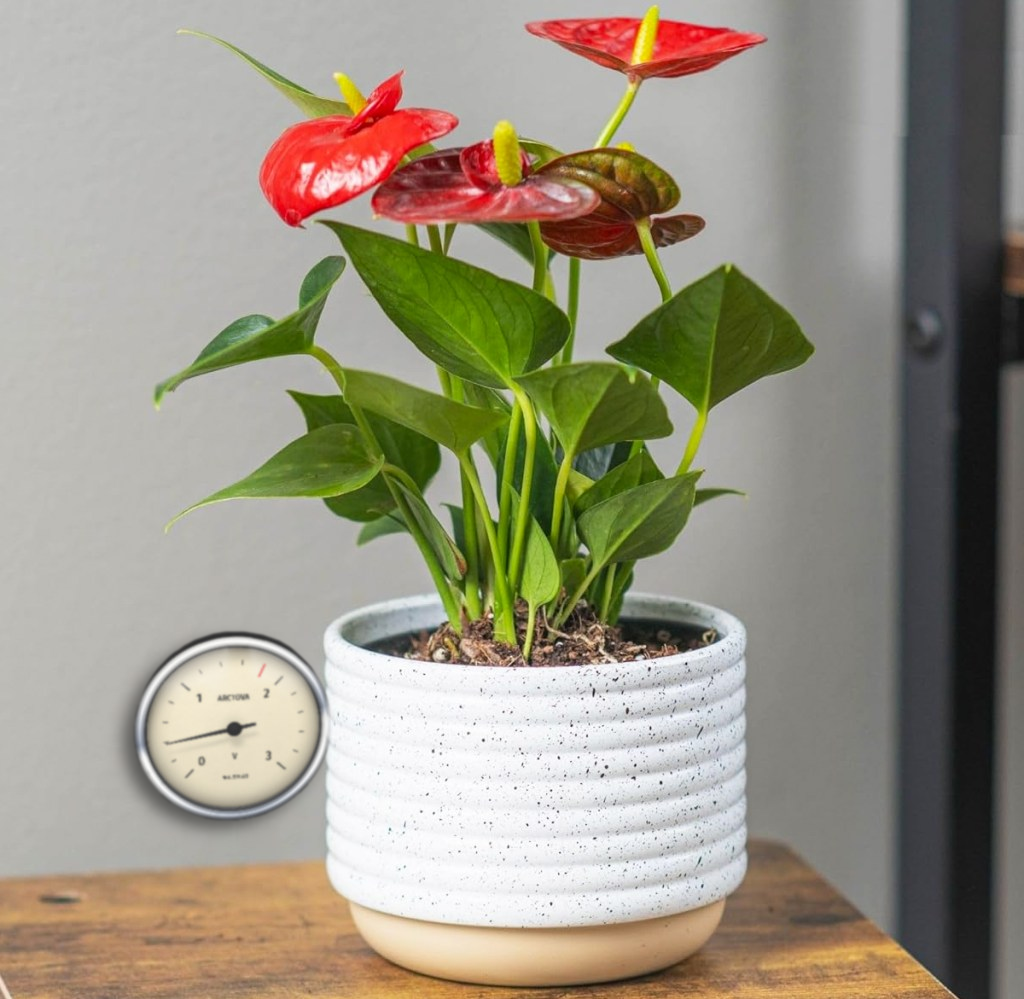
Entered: 0.4
